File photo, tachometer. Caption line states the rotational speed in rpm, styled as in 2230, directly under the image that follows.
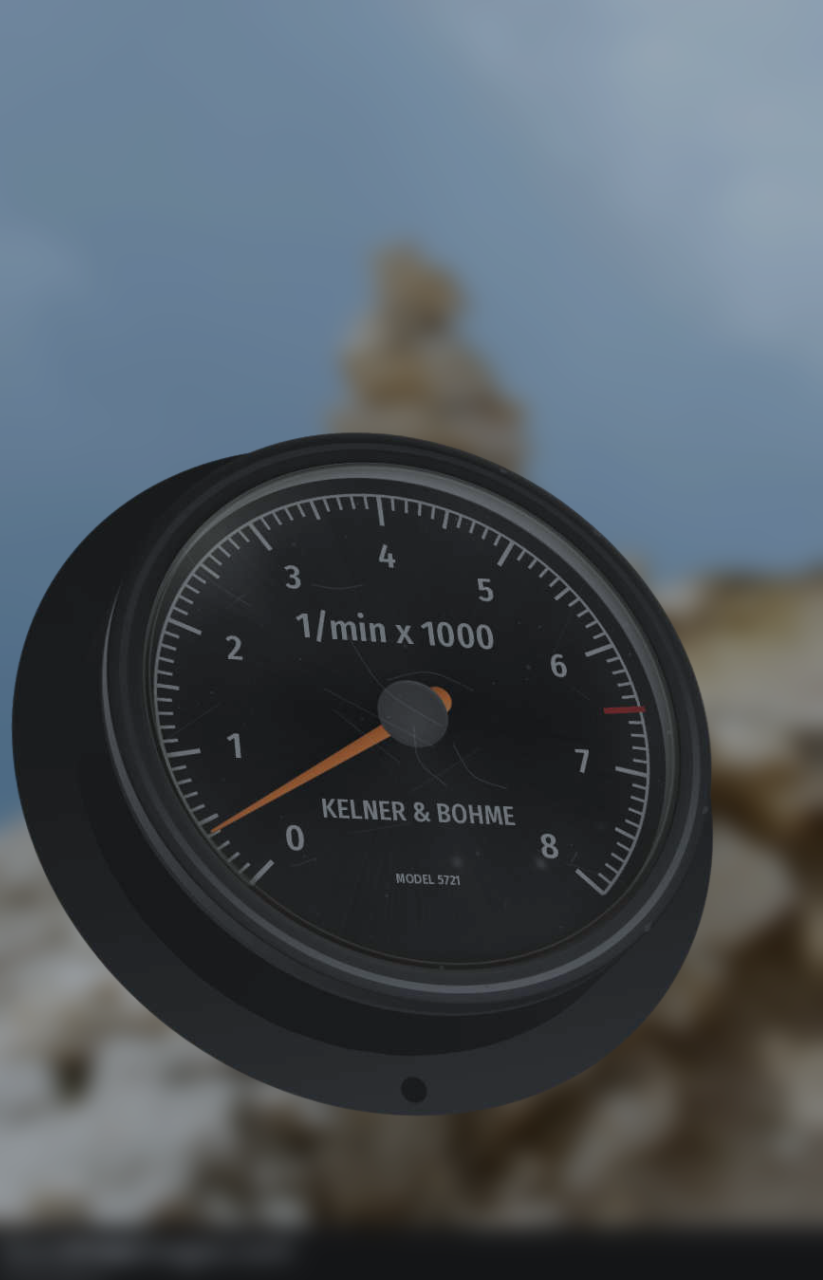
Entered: 400
